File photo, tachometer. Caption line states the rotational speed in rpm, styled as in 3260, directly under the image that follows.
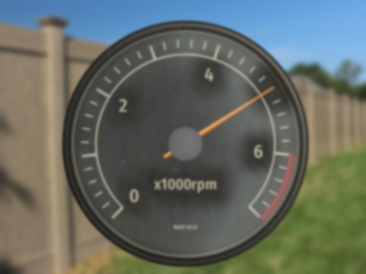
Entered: 5000
